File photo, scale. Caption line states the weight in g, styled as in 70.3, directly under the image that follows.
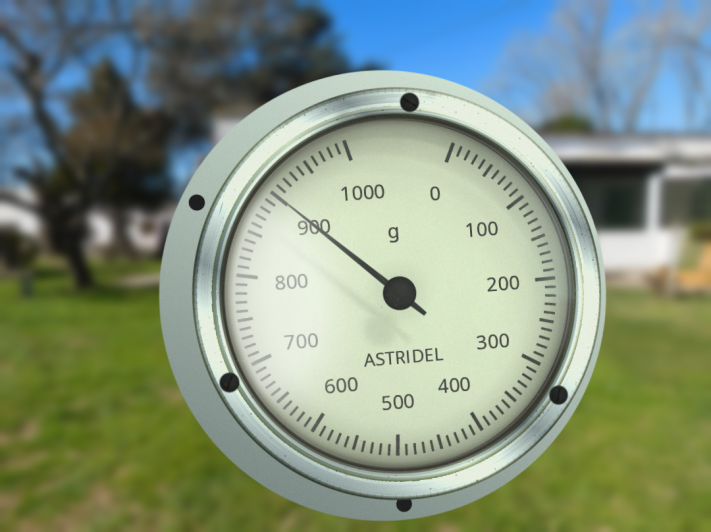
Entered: 900
